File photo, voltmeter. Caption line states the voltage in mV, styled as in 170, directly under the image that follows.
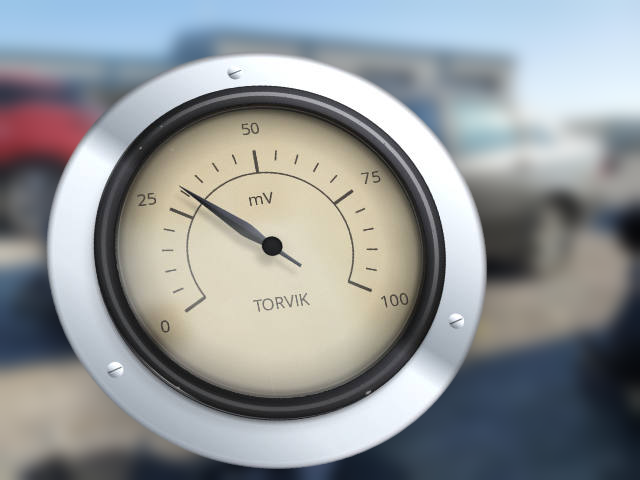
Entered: 30
